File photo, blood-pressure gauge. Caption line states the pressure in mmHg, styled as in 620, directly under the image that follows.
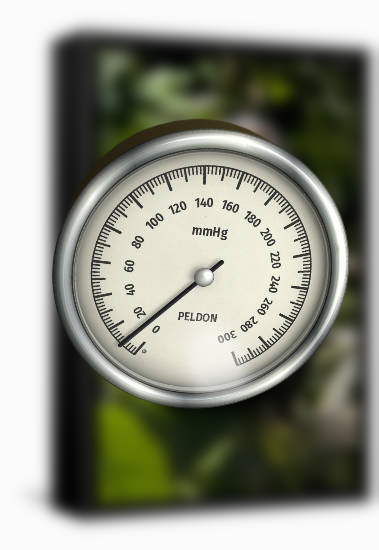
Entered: 10
